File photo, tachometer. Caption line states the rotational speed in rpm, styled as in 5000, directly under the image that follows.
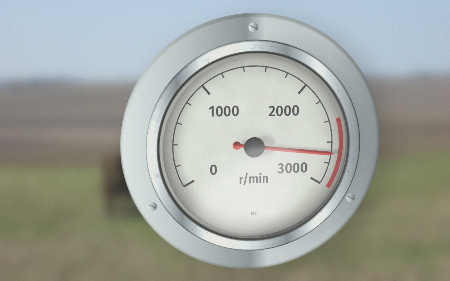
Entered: 2700
